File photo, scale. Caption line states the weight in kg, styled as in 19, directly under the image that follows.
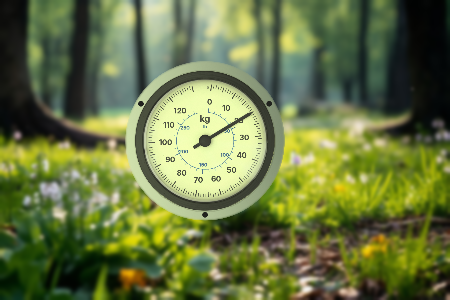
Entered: 20
